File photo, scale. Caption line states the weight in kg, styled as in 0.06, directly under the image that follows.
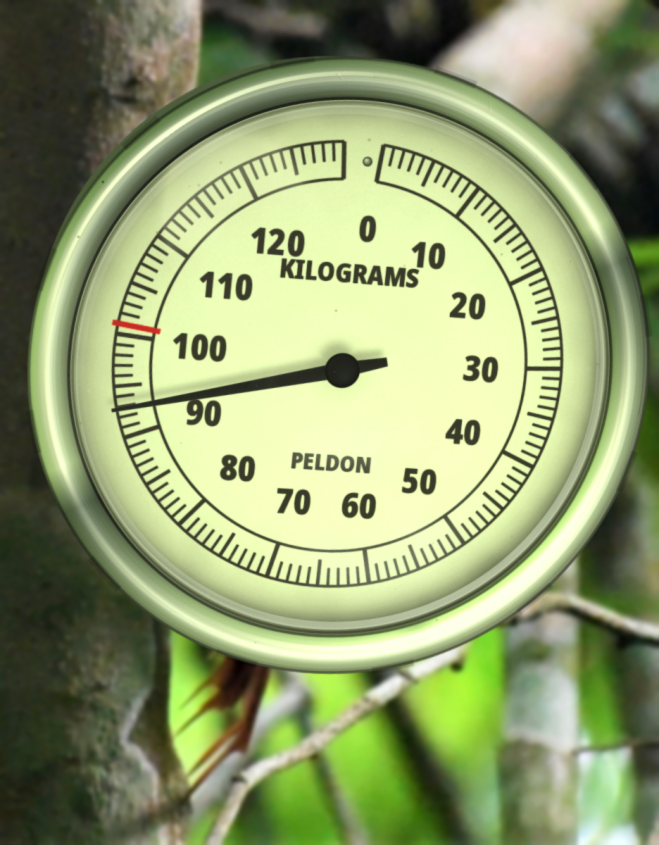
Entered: 93
